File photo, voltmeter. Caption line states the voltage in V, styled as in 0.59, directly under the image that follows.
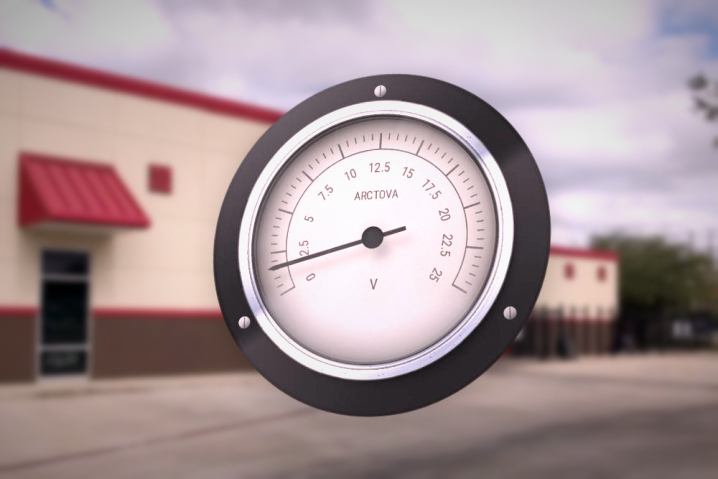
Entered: 1.5
